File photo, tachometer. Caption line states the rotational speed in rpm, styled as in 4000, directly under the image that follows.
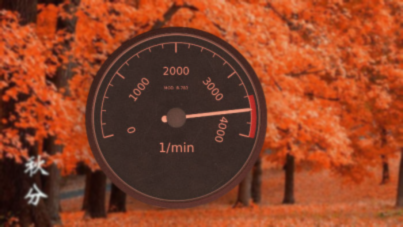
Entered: 3600
